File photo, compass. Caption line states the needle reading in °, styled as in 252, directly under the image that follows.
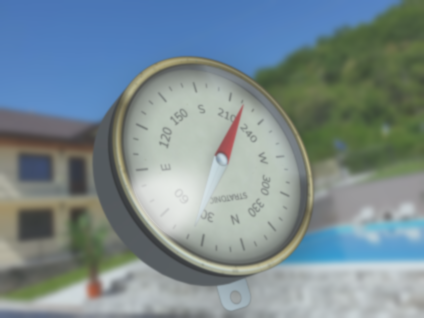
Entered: 220
